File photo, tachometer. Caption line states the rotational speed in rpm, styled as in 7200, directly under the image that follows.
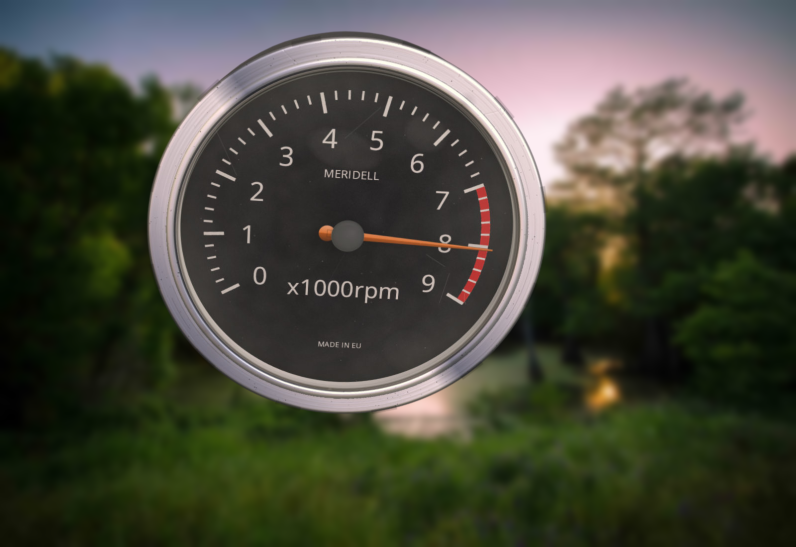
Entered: 8000
